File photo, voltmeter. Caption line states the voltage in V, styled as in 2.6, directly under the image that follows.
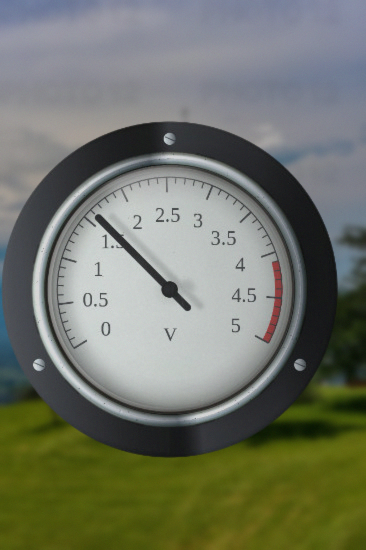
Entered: 1.6
